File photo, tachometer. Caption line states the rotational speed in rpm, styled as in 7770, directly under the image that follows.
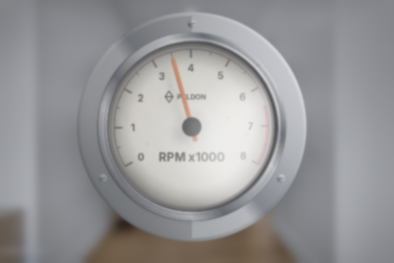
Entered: 3500
